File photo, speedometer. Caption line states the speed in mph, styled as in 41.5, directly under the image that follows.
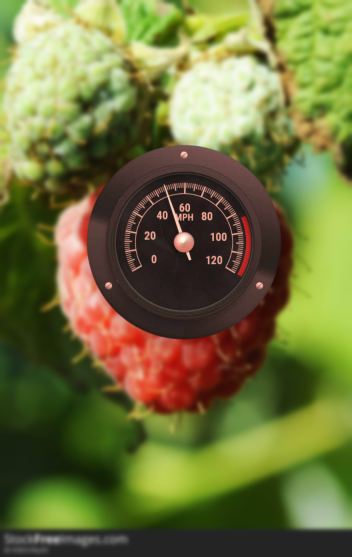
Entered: 50
